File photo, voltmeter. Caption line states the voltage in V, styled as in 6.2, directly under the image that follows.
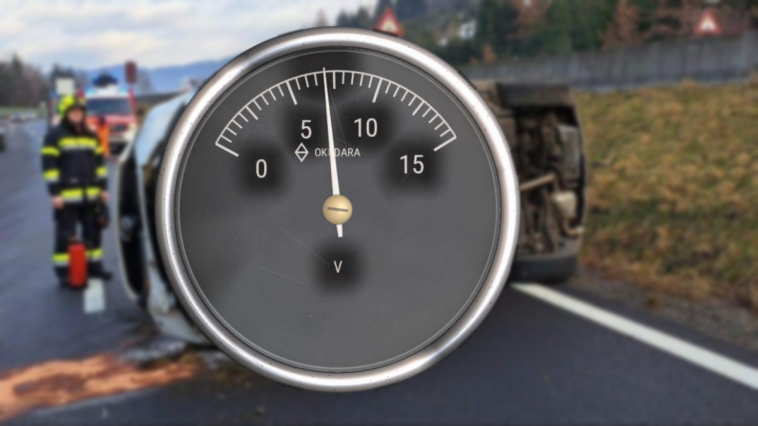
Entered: 7
